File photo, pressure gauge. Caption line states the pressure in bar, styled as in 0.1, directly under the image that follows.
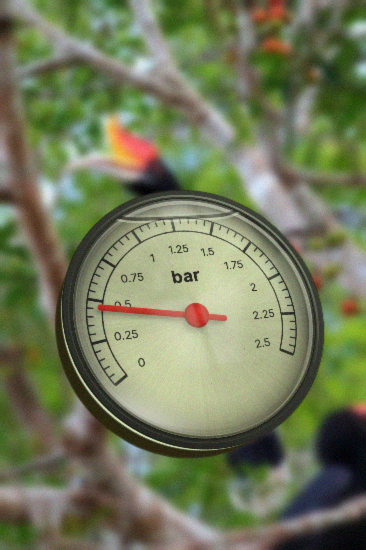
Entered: 0.45
